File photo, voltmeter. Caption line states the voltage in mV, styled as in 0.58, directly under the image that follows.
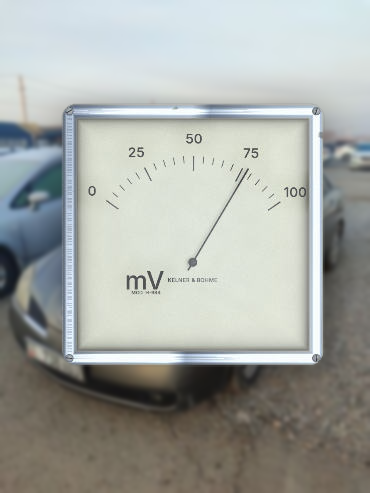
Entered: 77.5
